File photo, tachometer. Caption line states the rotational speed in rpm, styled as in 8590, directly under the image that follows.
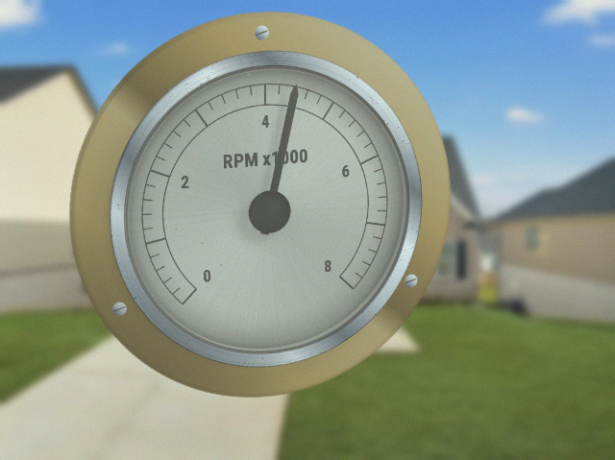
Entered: 4400
